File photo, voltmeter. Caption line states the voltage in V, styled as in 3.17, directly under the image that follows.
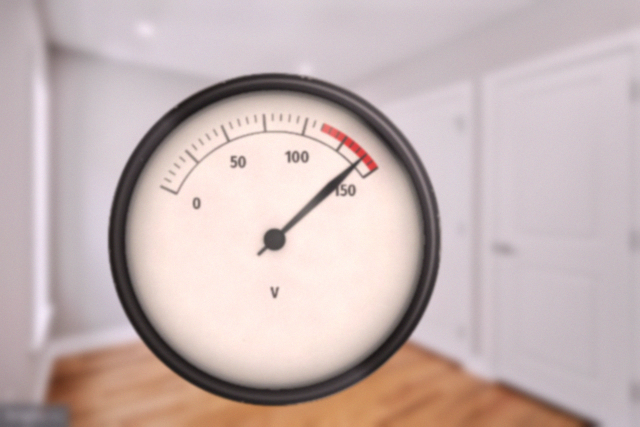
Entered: 140
